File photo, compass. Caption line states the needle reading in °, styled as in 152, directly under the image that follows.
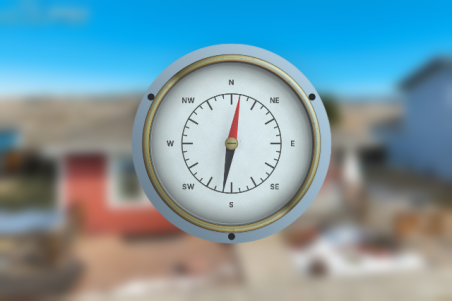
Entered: 10
